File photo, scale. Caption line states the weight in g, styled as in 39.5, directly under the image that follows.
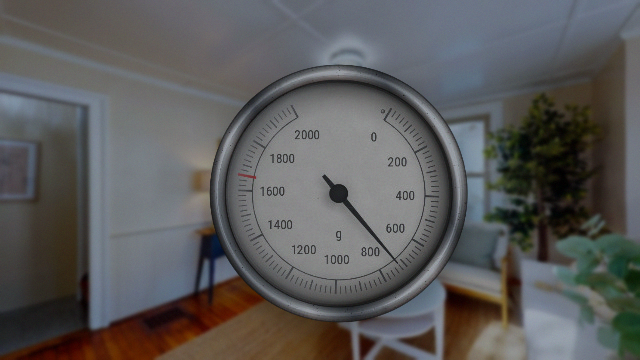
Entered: 720
